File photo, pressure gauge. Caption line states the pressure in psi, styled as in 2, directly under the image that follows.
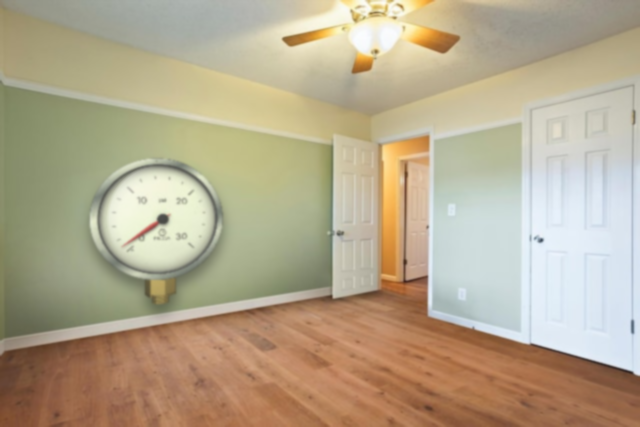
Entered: 1
